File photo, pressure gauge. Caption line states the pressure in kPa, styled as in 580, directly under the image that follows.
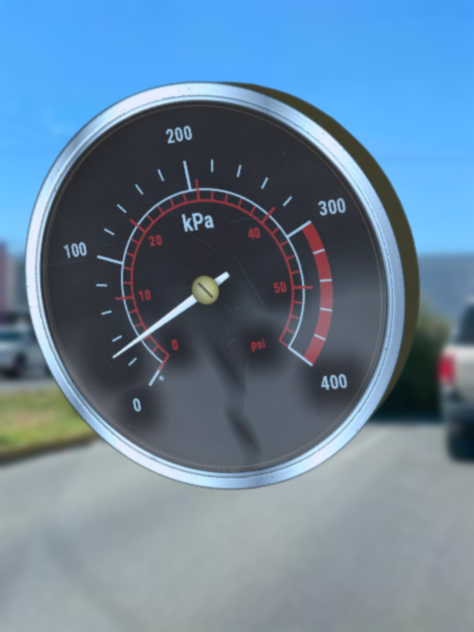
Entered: 30
